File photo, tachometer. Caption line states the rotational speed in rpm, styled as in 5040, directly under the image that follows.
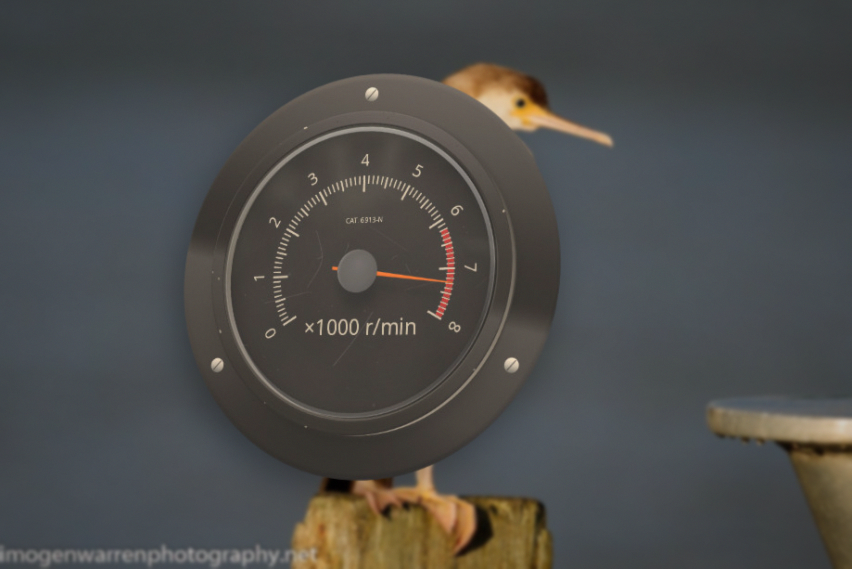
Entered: 7300
